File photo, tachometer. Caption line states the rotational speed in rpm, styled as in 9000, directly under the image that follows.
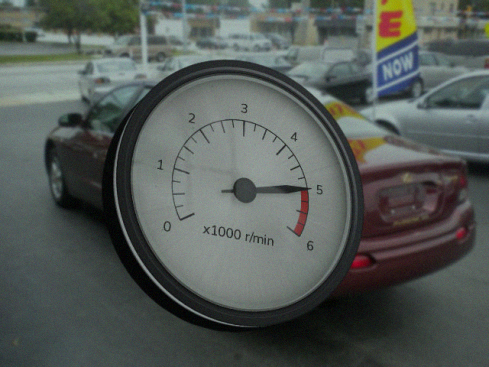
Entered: 5000
